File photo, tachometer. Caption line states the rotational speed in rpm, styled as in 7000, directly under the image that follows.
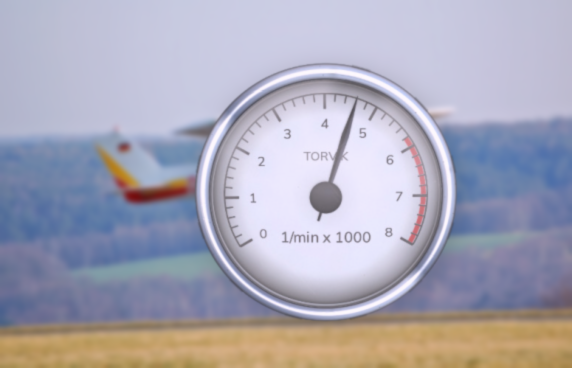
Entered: 4600
